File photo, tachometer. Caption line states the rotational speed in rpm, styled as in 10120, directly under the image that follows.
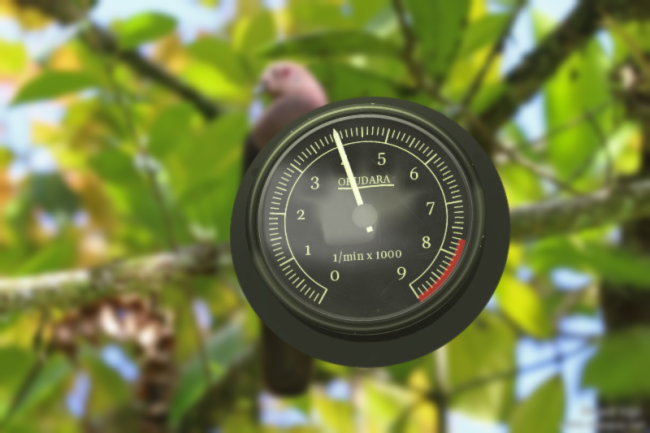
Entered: 4000
